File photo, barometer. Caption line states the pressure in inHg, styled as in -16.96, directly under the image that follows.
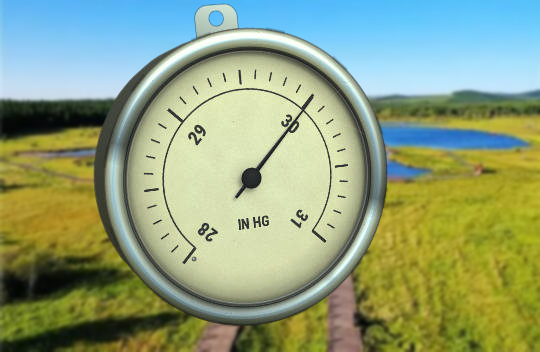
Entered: 30
